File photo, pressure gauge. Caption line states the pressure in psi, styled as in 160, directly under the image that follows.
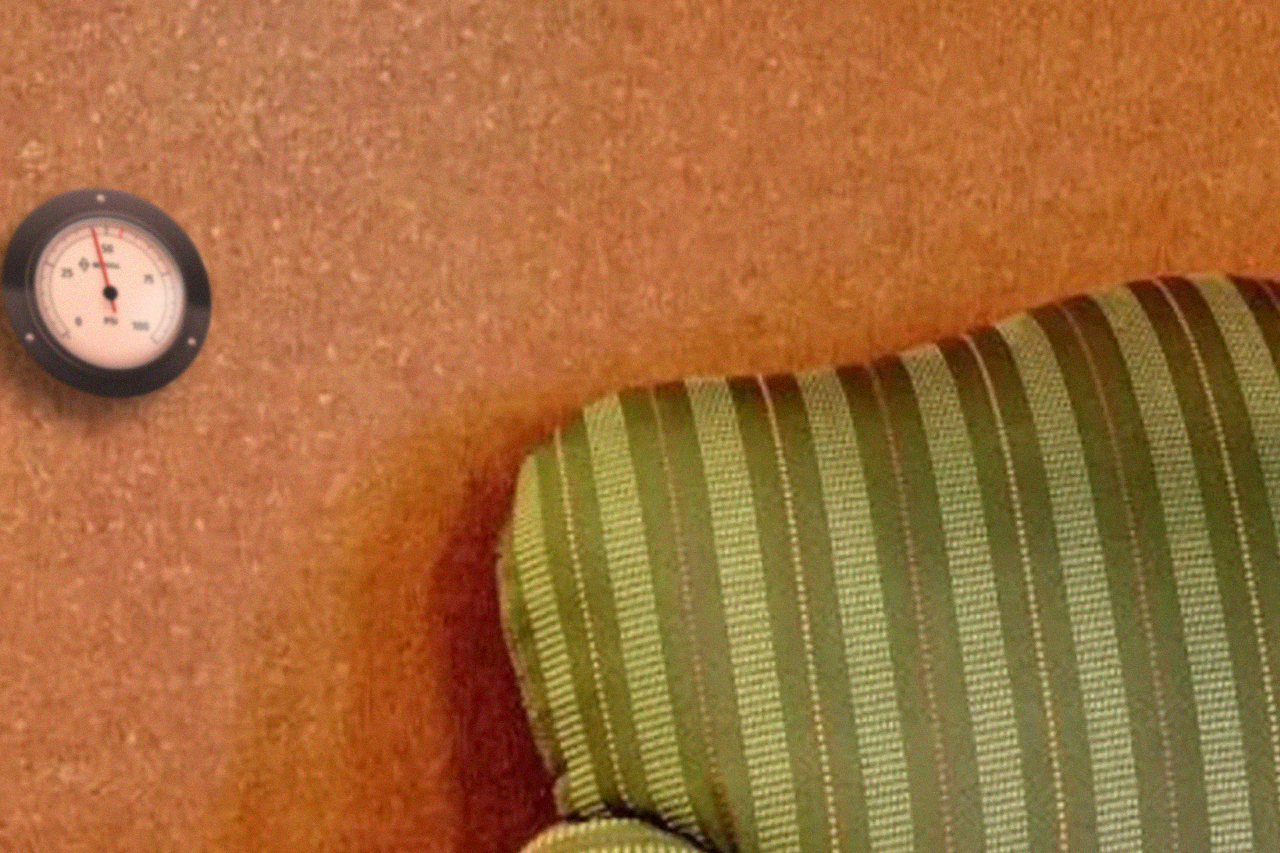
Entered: 45
